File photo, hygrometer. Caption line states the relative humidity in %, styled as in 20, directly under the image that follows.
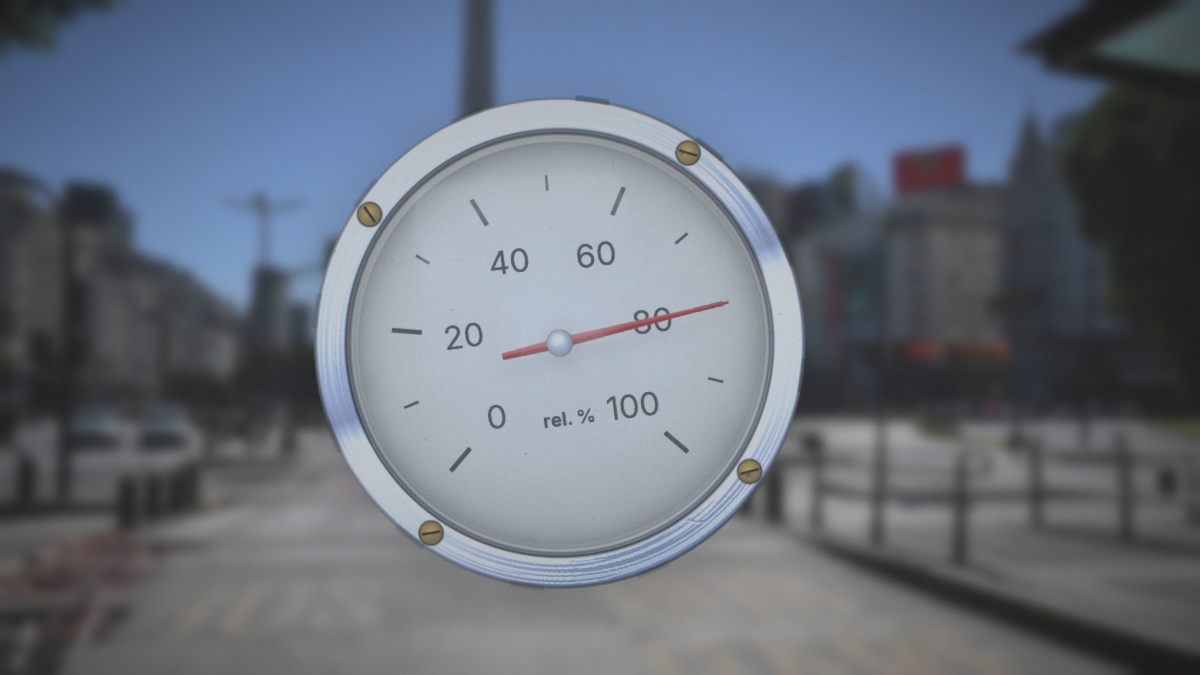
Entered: 80
